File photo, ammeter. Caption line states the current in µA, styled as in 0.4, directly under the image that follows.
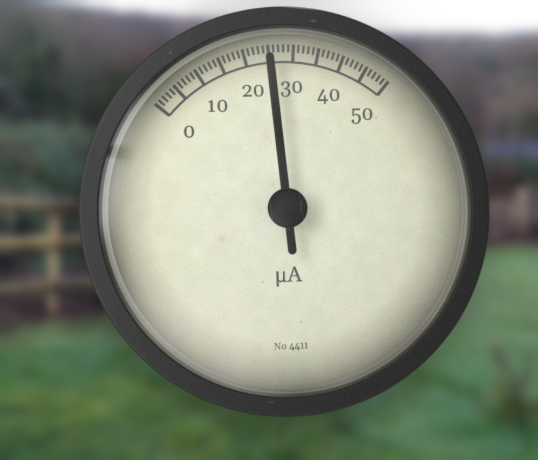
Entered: 25
